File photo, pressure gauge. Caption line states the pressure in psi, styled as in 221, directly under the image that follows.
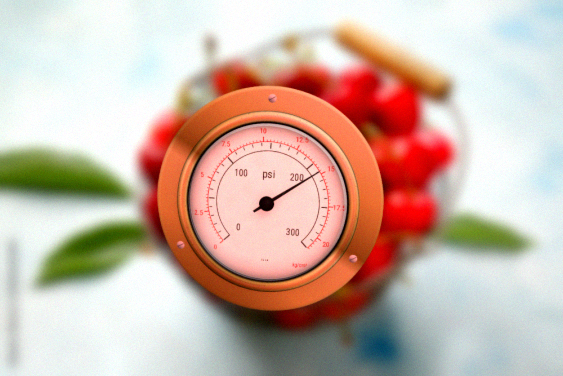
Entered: 210
